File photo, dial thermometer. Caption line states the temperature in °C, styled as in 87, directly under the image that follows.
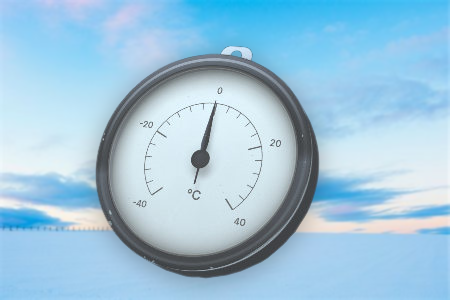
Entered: 0
